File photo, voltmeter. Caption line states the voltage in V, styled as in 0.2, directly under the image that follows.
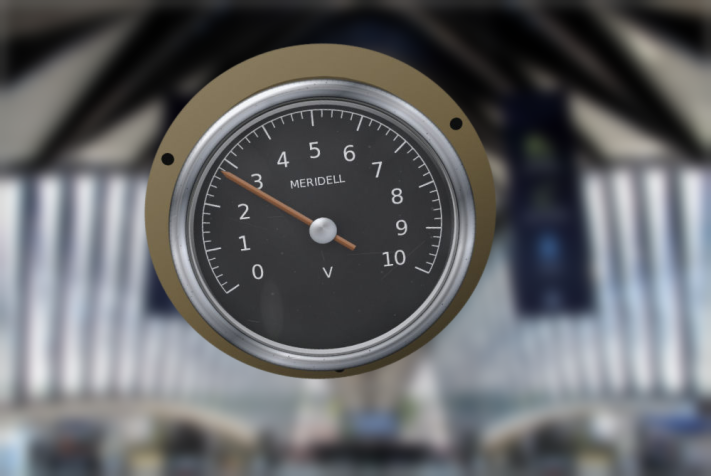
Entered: 2.8
